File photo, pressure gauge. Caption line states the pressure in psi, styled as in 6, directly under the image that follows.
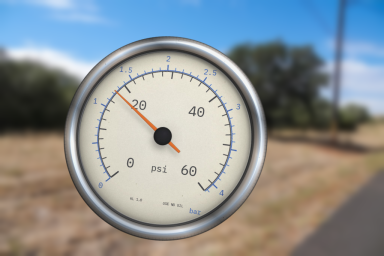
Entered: 18
